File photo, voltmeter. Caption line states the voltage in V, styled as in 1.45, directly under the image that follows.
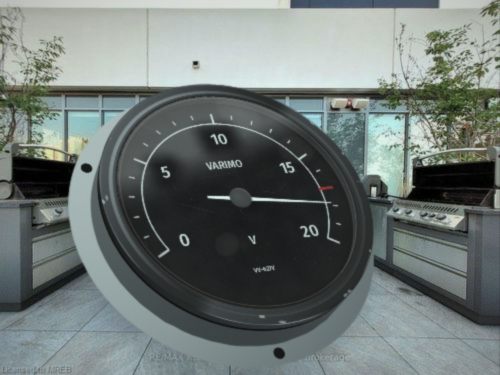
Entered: 18
